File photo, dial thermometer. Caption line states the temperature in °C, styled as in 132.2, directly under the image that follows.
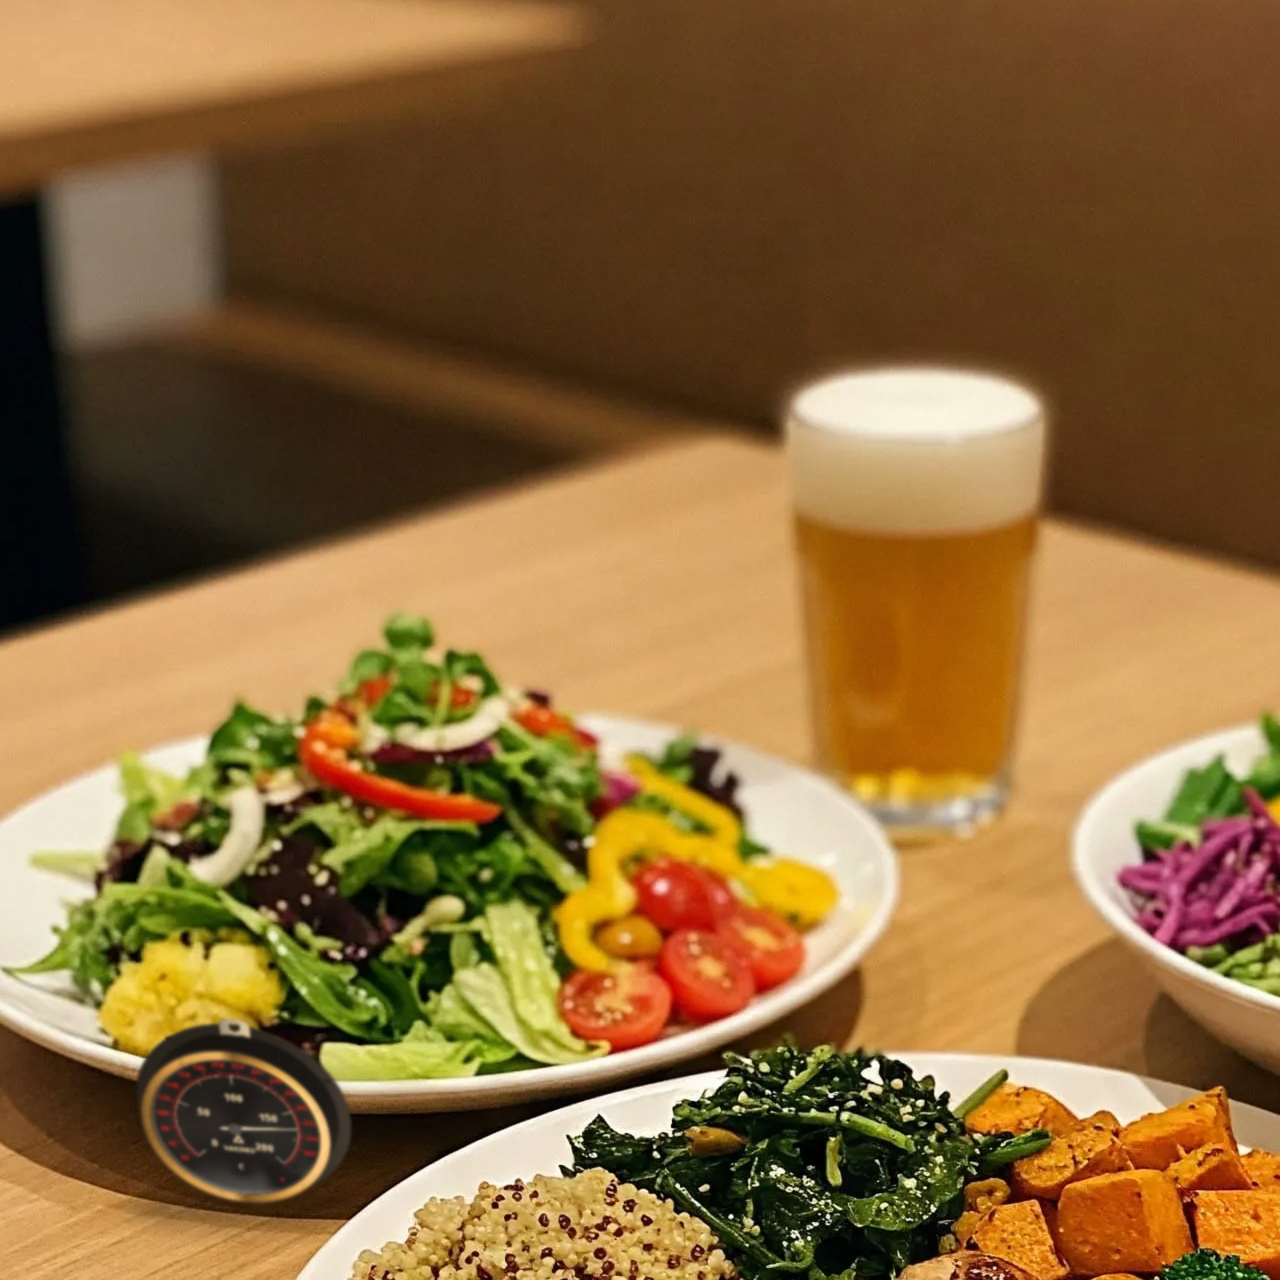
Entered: 162.5
